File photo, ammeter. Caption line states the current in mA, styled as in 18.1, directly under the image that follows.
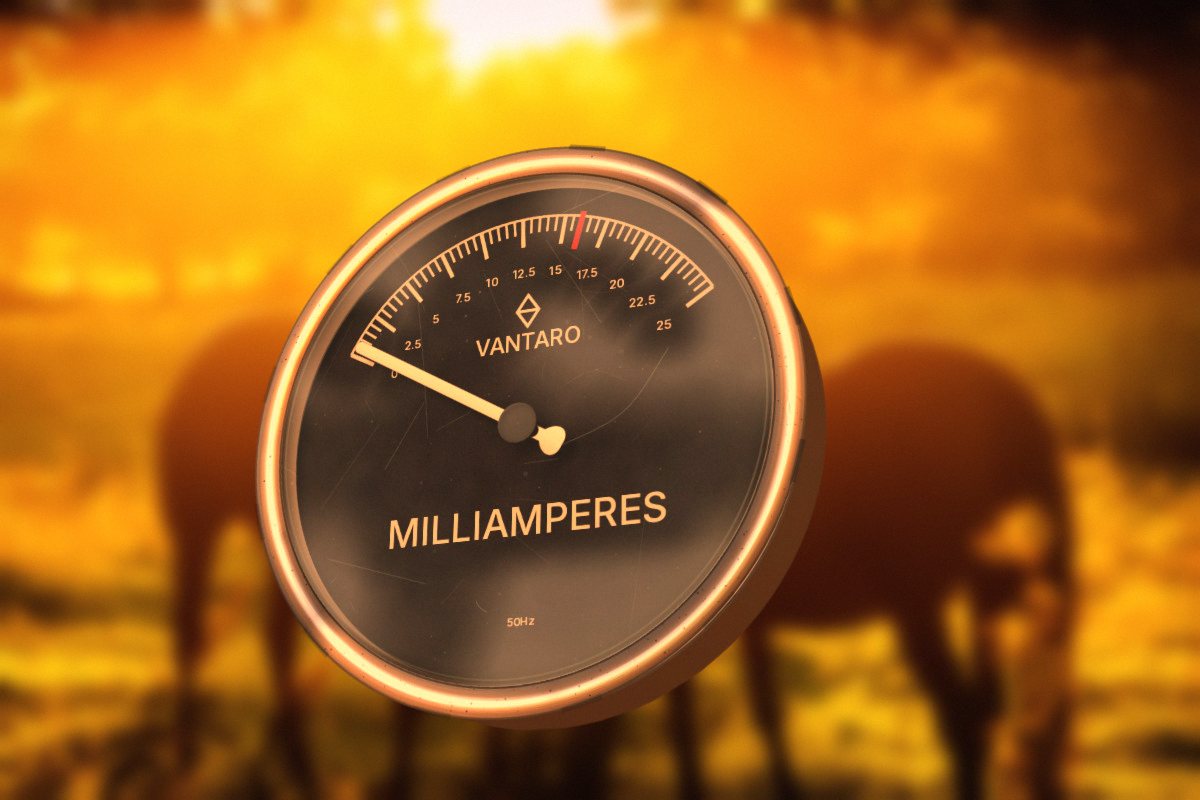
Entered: 0.5
